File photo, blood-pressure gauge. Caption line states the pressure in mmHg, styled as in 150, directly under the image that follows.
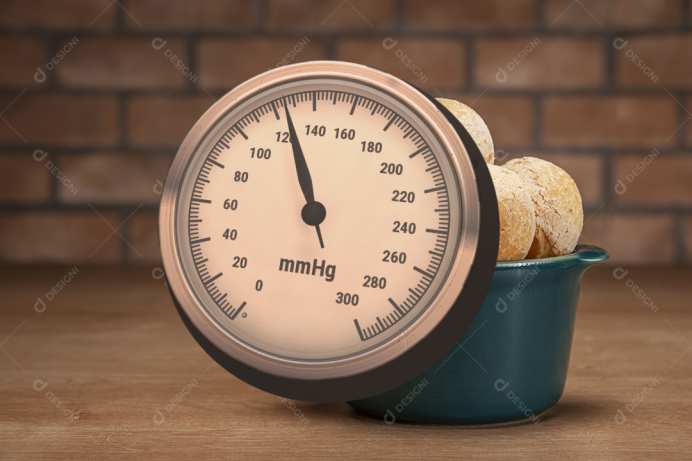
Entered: 126
